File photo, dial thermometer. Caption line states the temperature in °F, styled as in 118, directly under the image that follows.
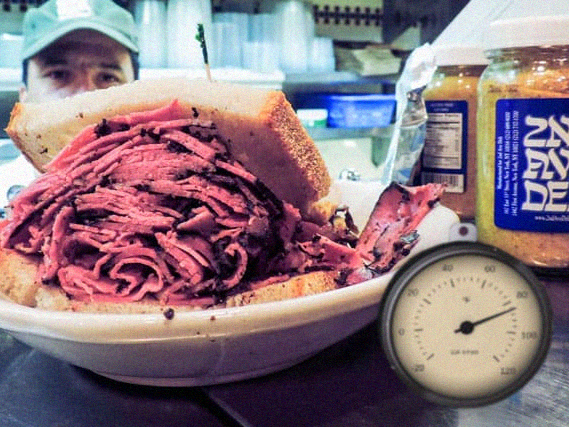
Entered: 84
